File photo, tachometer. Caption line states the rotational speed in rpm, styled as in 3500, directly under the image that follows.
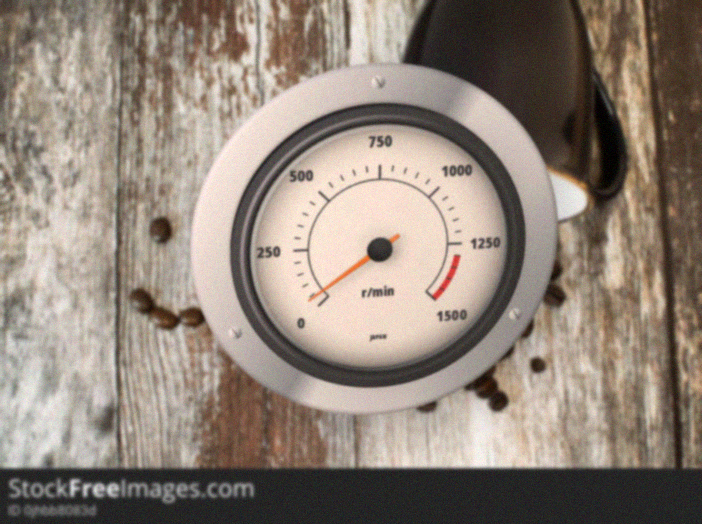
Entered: 50
